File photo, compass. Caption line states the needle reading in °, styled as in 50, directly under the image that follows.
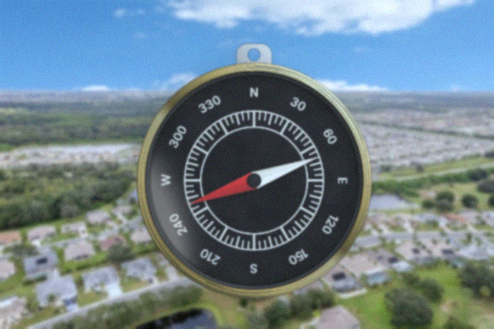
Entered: 250
